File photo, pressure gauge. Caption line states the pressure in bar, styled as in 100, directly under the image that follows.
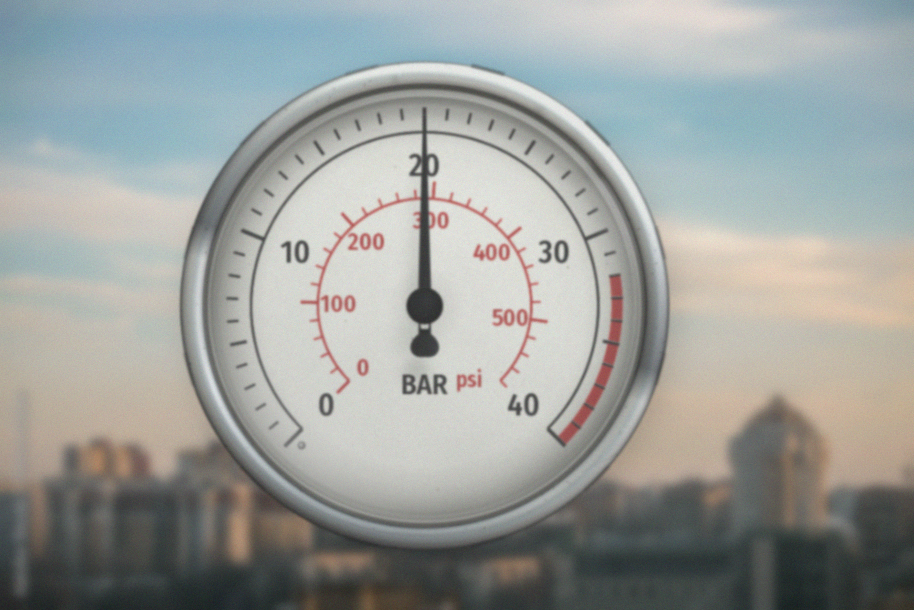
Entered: 20
